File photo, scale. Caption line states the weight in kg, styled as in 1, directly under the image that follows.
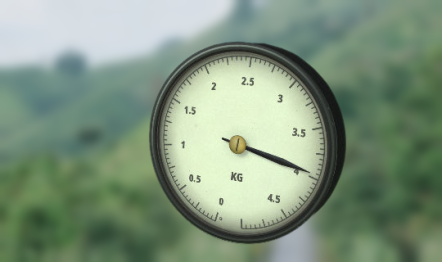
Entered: 3.95
